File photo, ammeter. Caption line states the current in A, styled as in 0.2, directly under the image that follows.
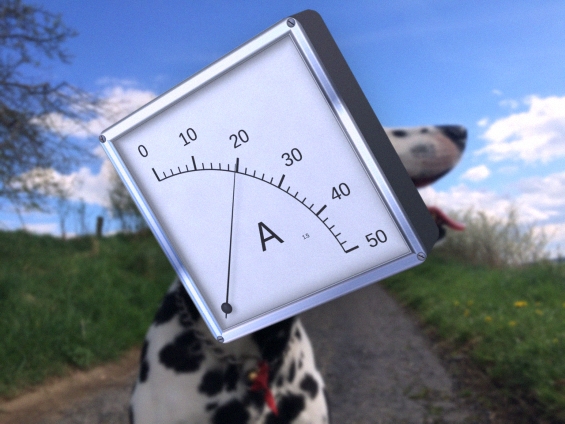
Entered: 20
